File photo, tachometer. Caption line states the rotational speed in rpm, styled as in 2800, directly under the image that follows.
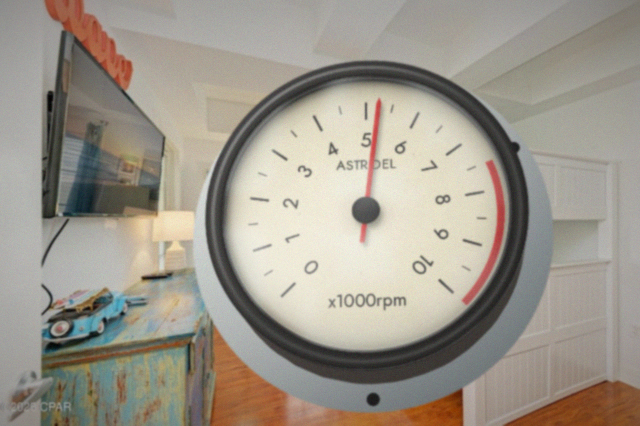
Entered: 5250
